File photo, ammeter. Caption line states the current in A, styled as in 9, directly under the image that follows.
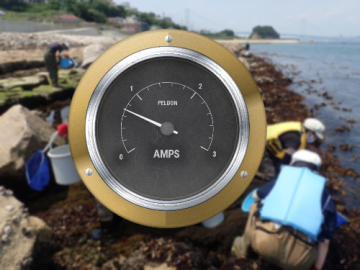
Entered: 0.7
